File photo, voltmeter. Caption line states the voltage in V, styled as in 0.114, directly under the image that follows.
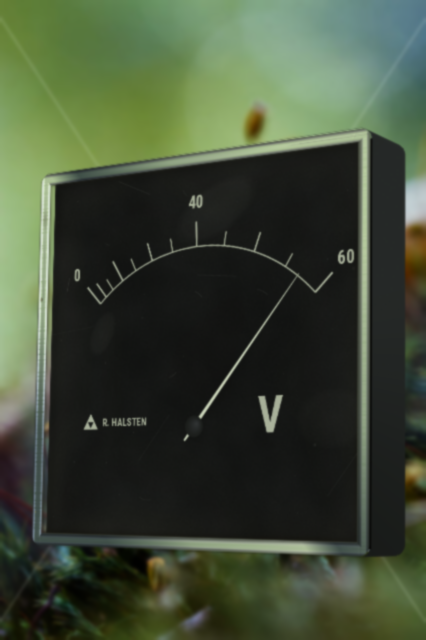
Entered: 57.5
